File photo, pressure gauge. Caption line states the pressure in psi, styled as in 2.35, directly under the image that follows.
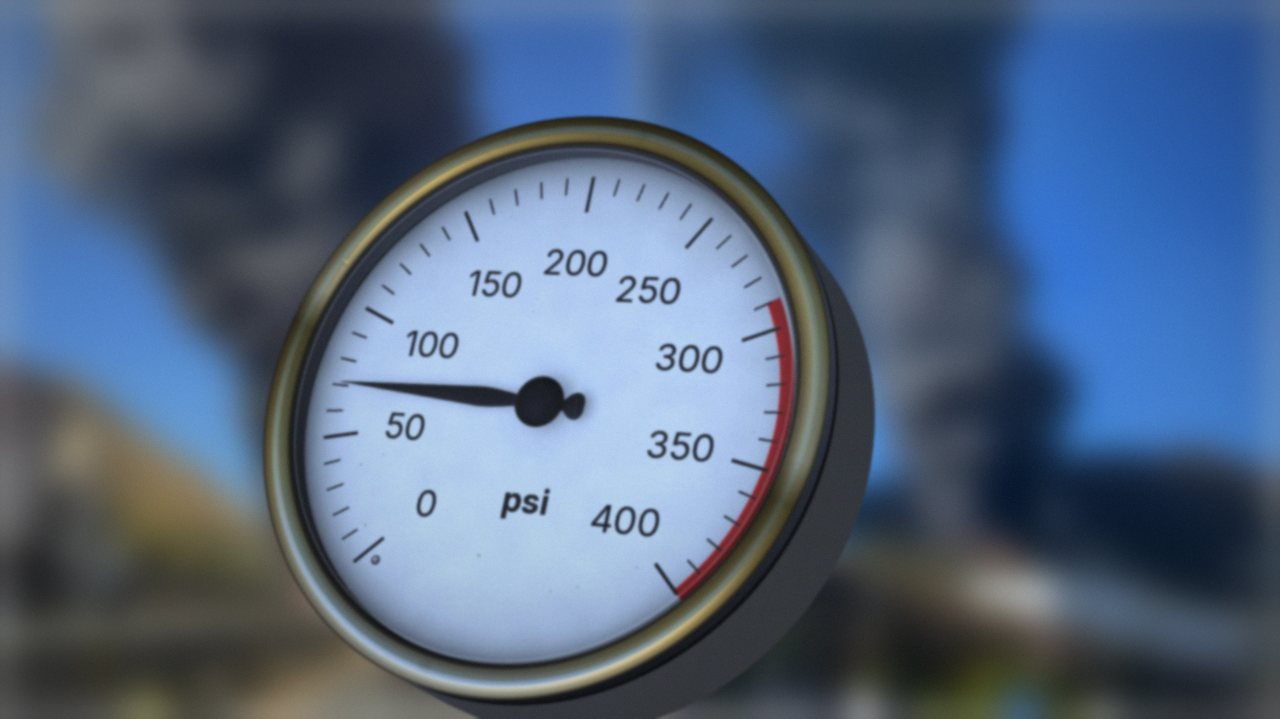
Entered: 70
